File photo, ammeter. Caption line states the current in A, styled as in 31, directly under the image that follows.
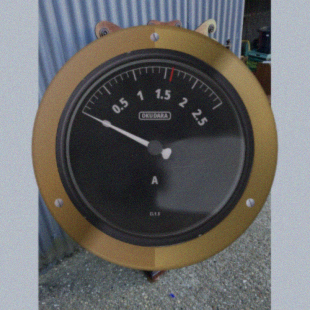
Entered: 0
